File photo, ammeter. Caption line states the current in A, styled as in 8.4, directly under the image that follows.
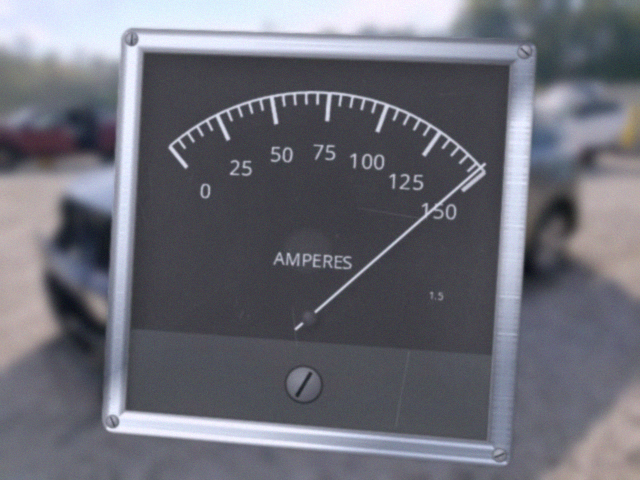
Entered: 147.5
